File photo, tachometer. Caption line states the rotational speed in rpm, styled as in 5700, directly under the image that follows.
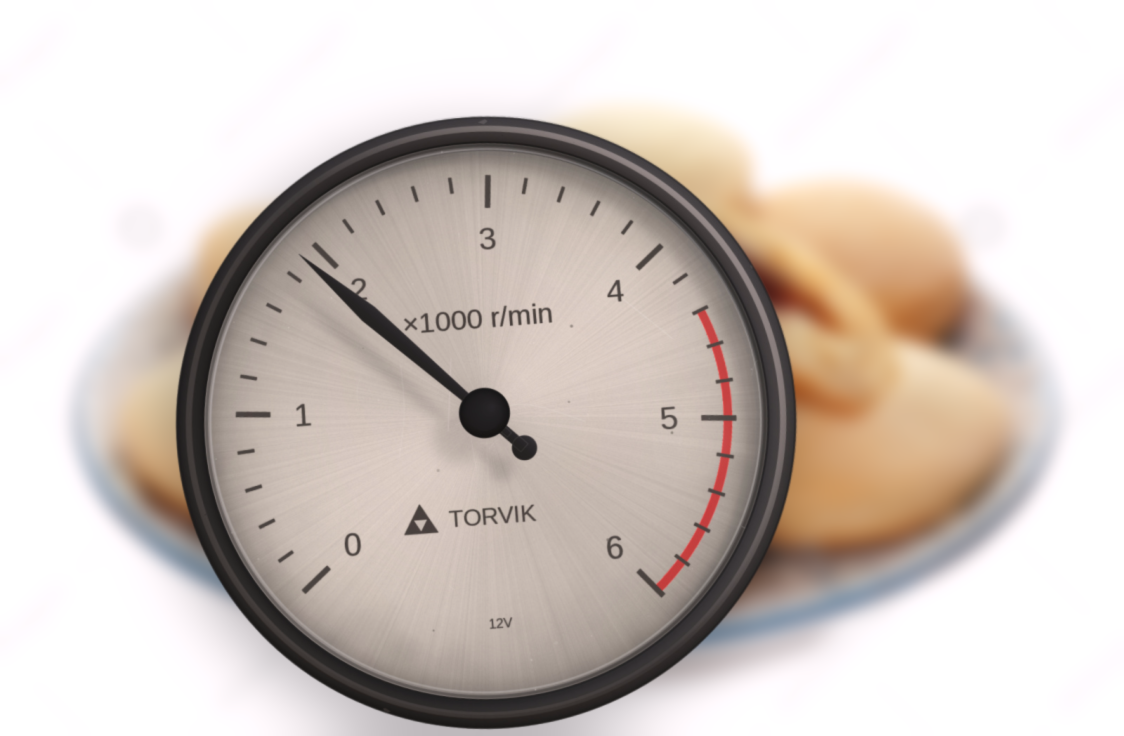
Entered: 1900
